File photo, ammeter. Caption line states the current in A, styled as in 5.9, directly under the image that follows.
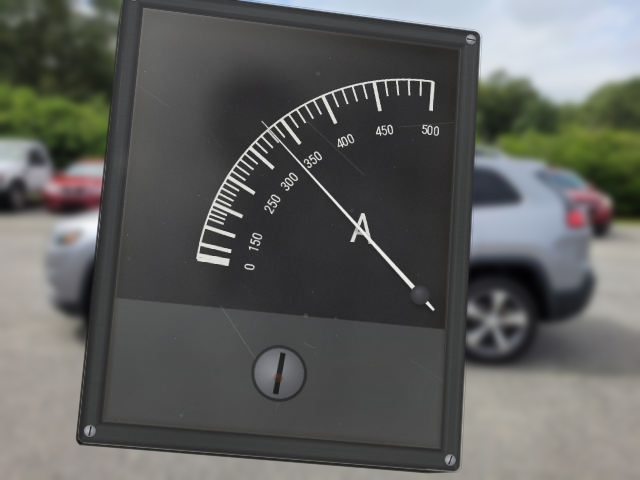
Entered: 330
